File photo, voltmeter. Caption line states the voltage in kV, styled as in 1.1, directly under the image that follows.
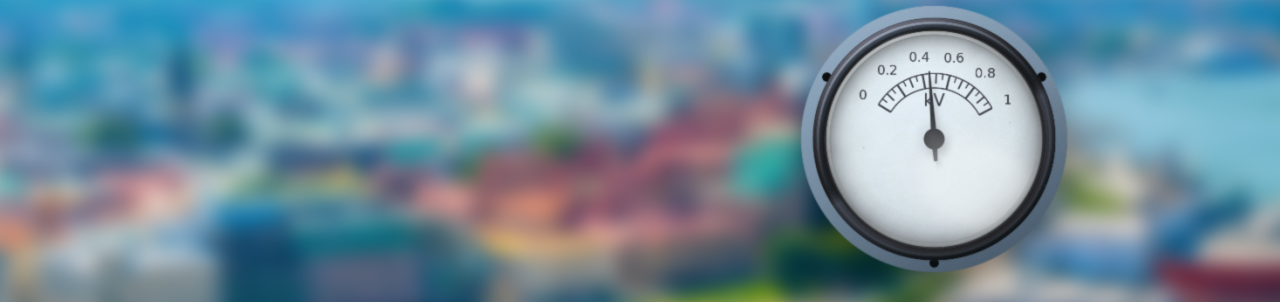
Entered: 0.45
